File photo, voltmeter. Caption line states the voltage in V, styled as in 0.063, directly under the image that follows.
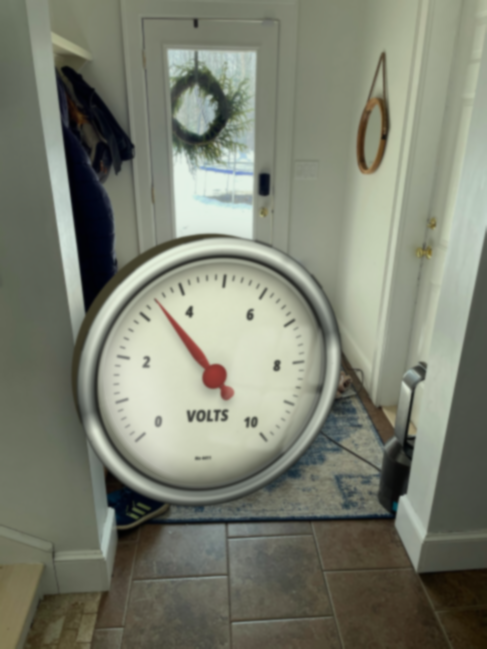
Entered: 3.4
